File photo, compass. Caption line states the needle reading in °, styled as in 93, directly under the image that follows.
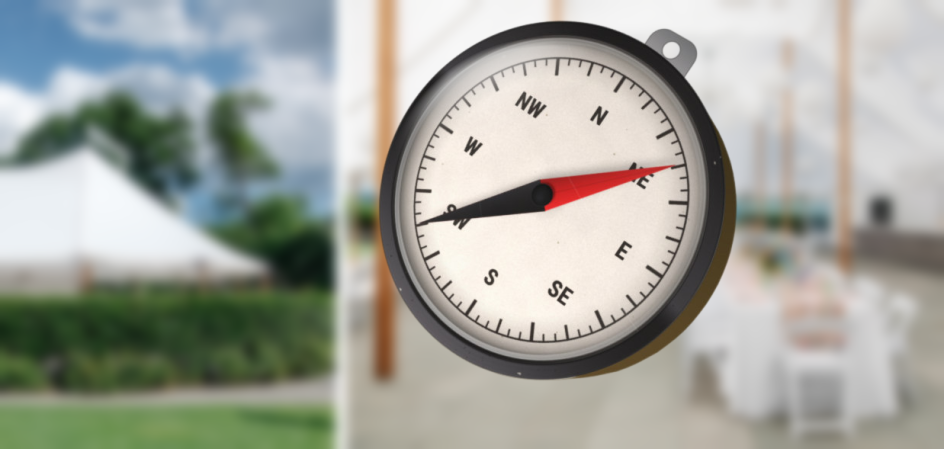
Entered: 45
